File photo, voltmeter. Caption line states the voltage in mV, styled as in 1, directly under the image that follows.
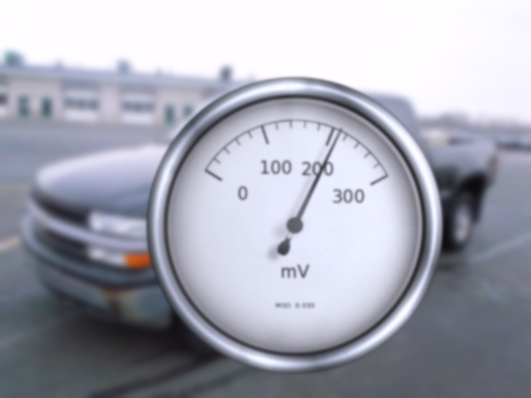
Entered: 210
